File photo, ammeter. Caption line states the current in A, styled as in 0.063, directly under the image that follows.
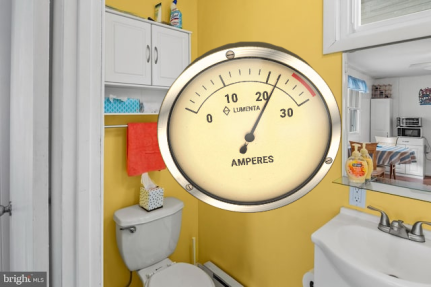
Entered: 22
